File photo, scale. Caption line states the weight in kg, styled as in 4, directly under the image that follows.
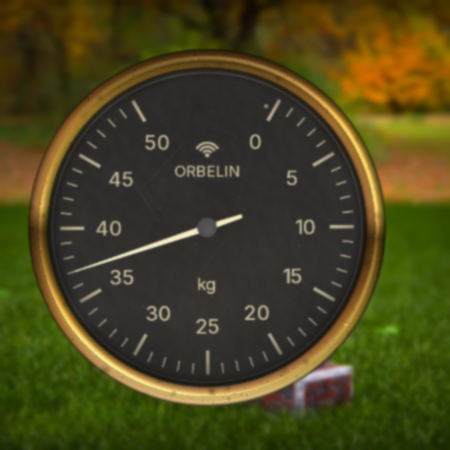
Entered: 37
